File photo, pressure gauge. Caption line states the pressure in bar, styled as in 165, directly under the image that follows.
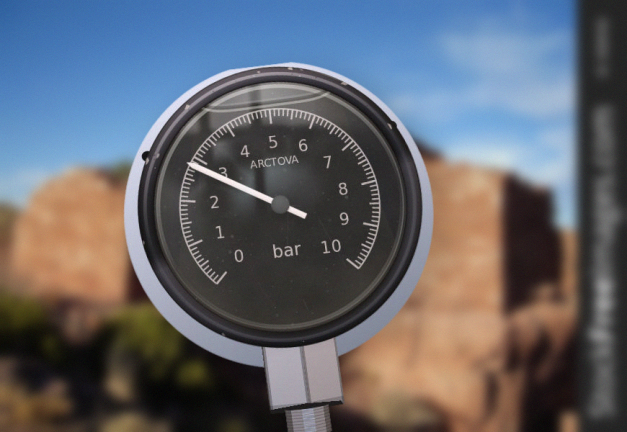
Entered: 2.8
